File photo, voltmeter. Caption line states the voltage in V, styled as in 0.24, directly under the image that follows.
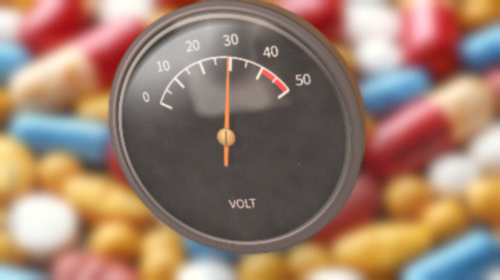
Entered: 30
